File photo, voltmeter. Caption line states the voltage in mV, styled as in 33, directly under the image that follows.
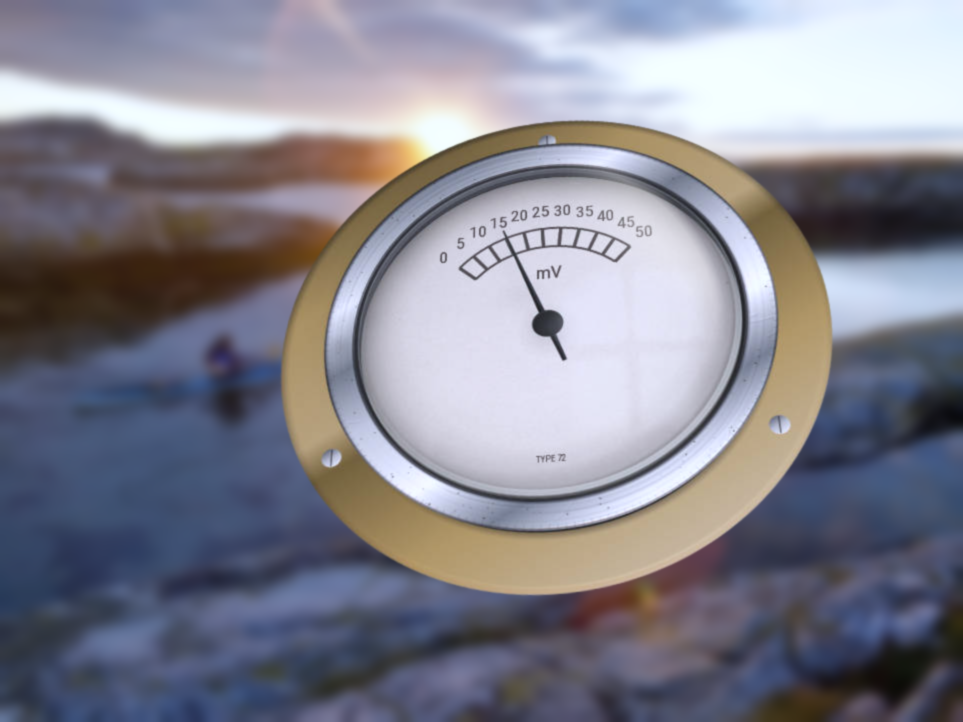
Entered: 15
